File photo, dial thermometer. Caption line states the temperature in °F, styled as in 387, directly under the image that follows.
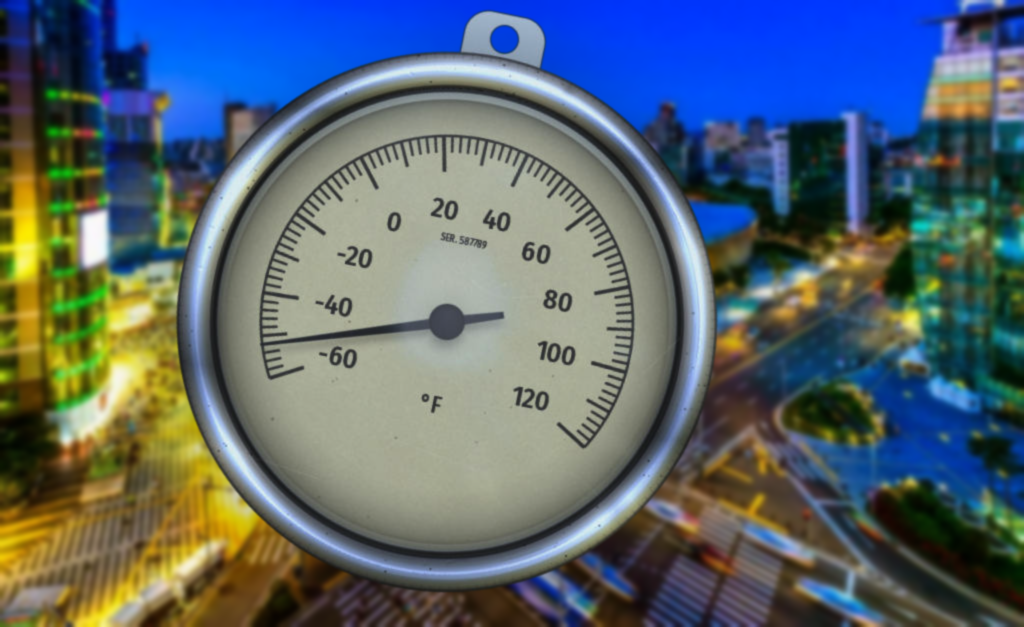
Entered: -52
